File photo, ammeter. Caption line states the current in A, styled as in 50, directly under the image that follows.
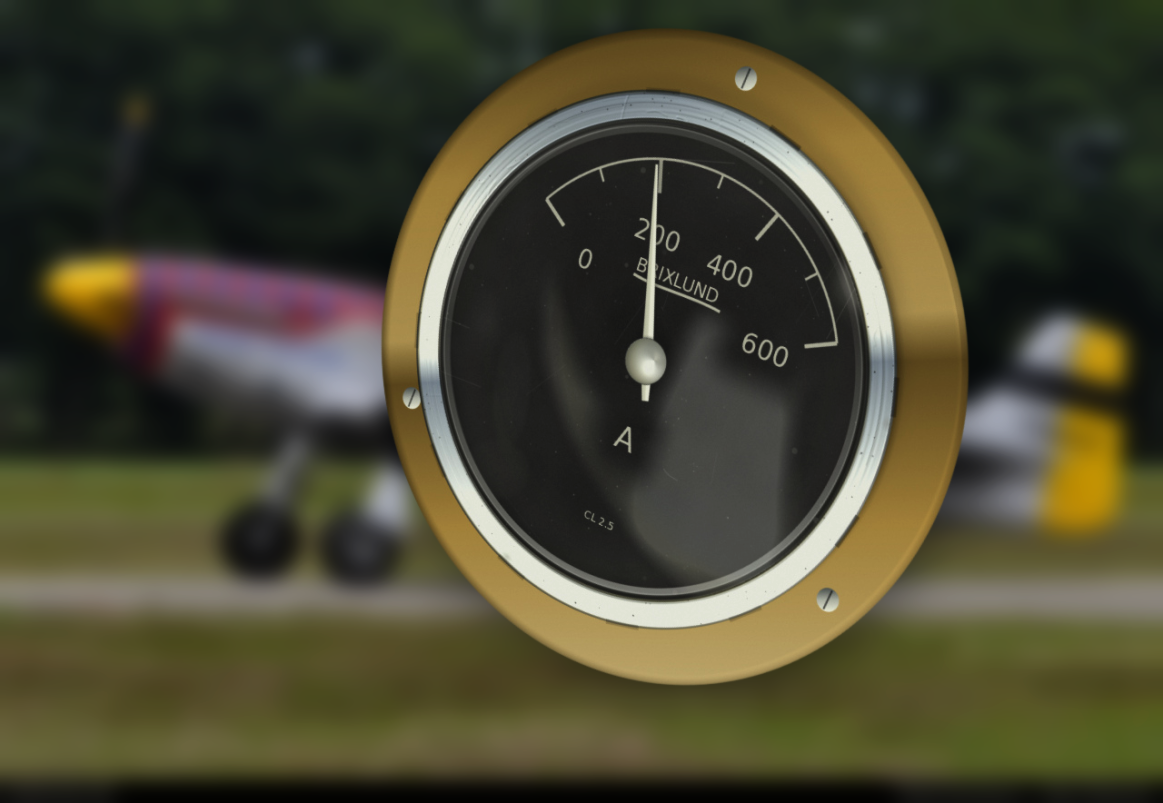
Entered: 200
